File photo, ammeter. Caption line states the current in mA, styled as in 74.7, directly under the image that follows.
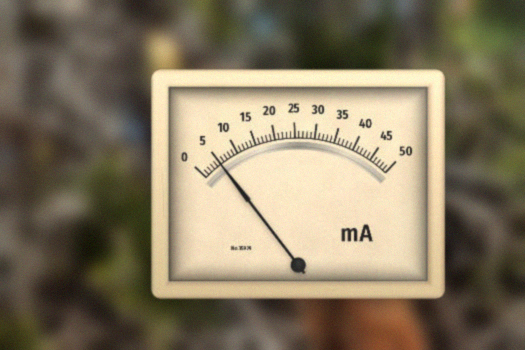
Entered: 5
